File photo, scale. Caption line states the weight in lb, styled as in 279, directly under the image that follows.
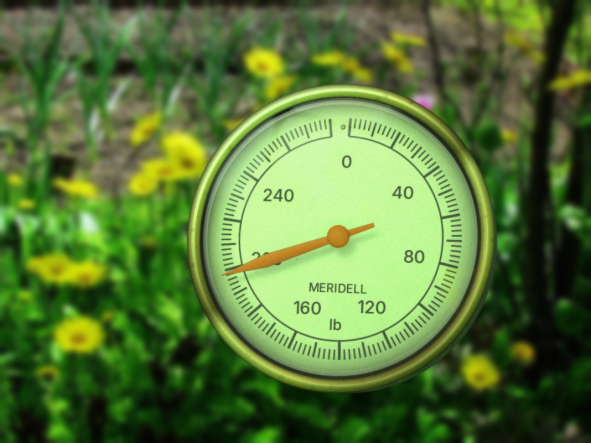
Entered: 198
